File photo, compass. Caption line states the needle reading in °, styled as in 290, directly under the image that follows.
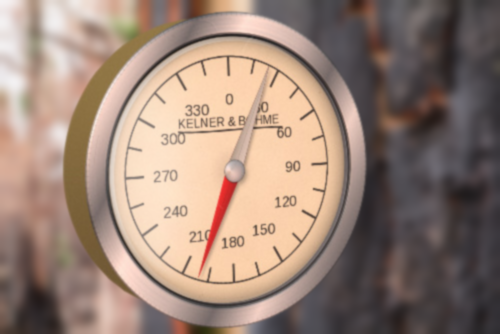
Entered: 202.5
